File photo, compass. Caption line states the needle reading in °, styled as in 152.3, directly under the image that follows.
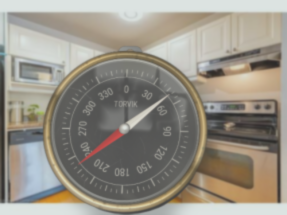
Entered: 230
